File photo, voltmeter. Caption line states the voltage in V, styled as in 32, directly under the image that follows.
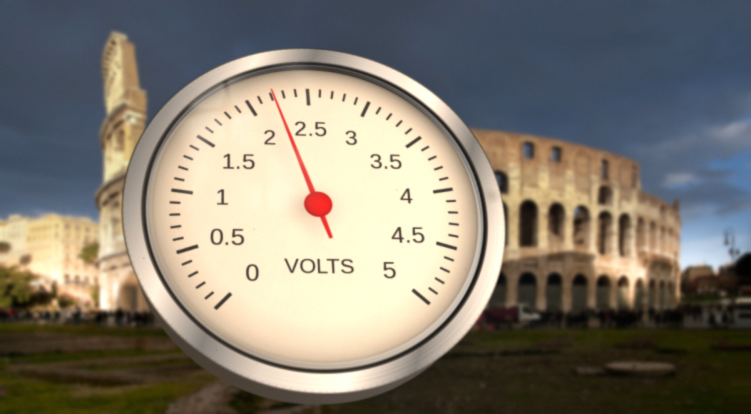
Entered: 2.2
